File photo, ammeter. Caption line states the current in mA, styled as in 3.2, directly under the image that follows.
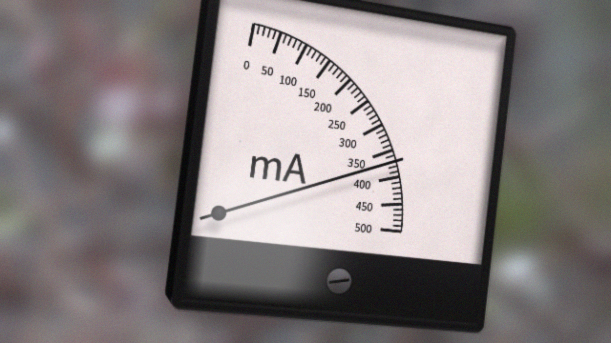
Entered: 370
